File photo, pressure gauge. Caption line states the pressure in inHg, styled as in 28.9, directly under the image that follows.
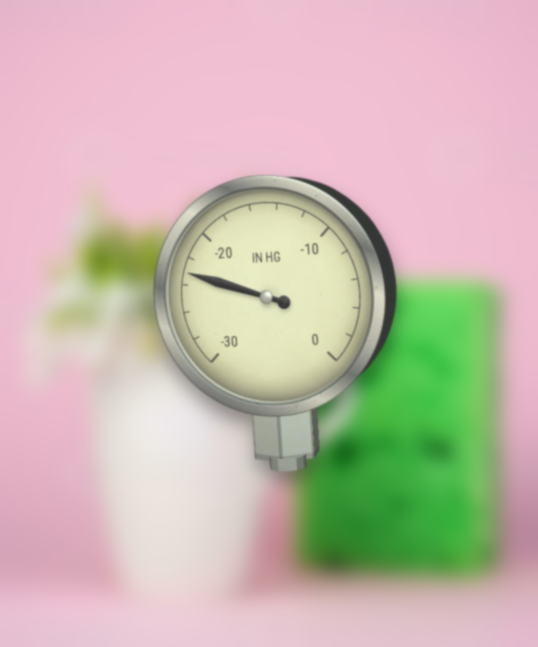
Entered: -23
